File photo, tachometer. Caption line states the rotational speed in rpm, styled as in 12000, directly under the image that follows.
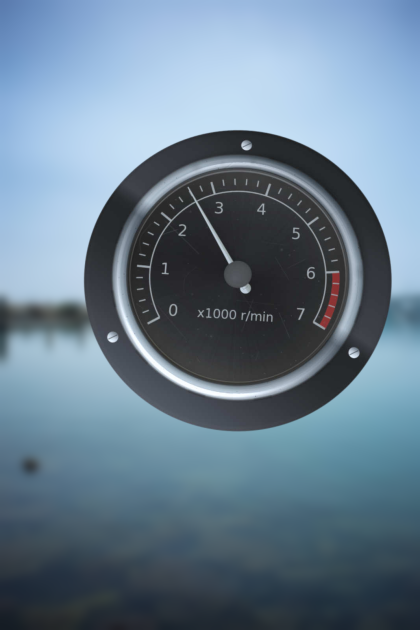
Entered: 2600
